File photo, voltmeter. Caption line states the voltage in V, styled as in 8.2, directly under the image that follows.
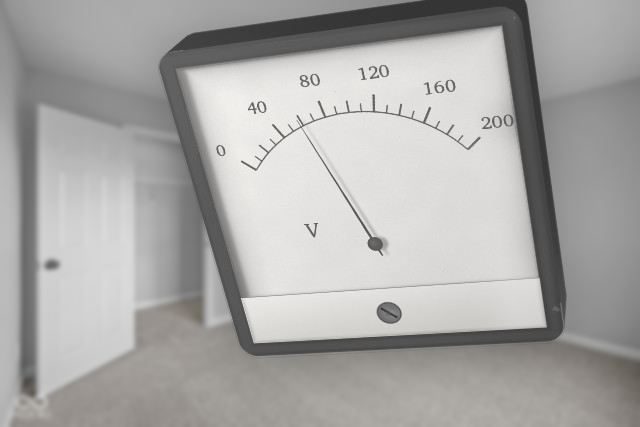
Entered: 60
